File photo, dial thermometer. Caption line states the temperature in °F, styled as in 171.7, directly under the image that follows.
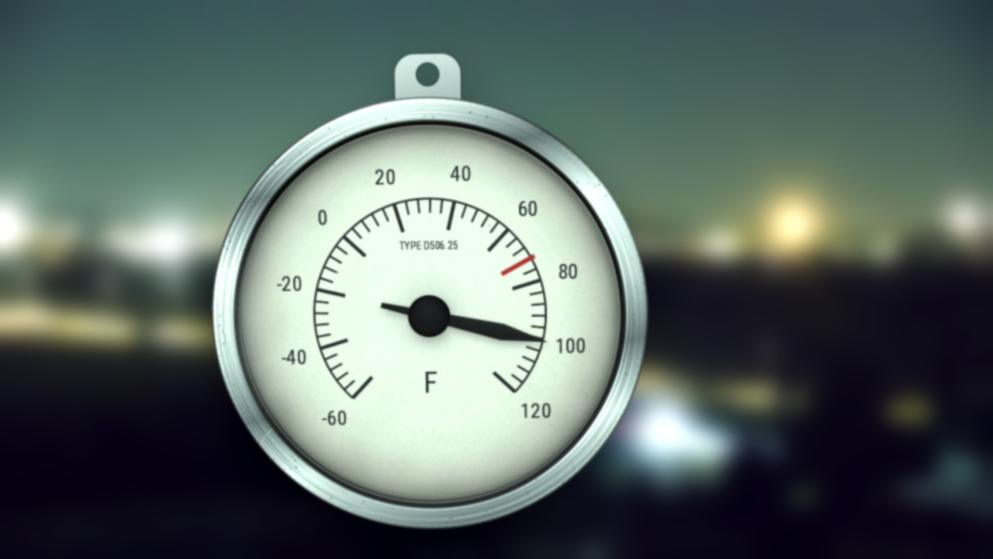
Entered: 100
